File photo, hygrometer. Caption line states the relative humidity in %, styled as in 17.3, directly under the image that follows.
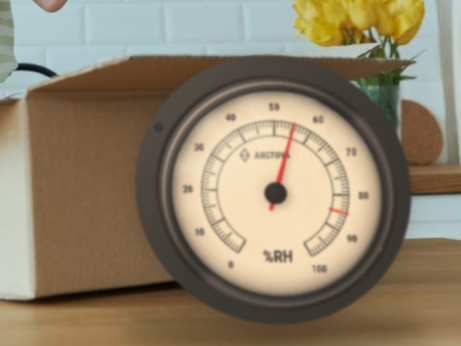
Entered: 55
